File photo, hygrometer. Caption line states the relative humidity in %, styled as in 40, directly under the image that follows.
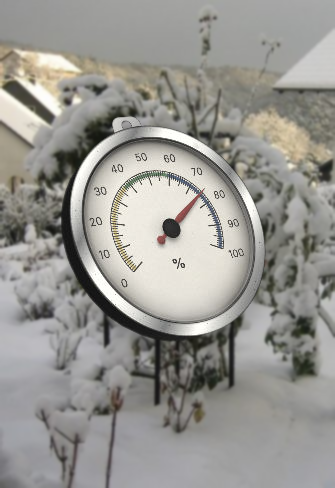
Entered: 75
